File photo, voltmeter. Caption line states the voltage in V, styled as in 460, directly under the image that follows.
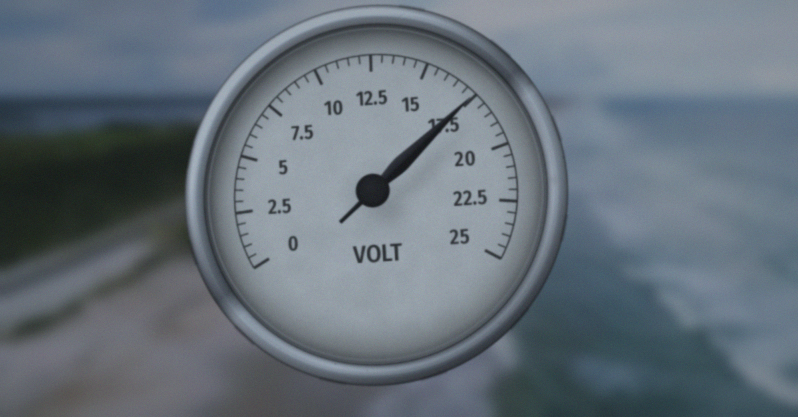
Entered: 17.5
